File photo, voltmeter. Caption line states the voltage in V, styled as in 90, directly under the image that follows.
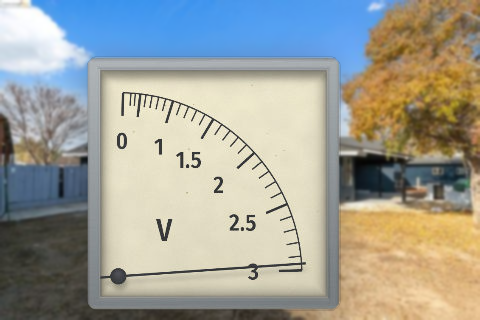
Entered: 2.95
